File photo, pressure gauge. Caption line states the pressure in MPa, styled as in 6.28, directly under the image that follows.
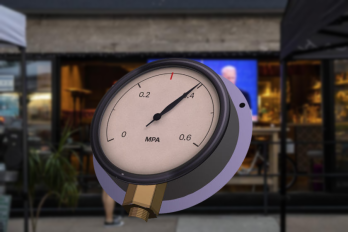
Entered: 0.4
